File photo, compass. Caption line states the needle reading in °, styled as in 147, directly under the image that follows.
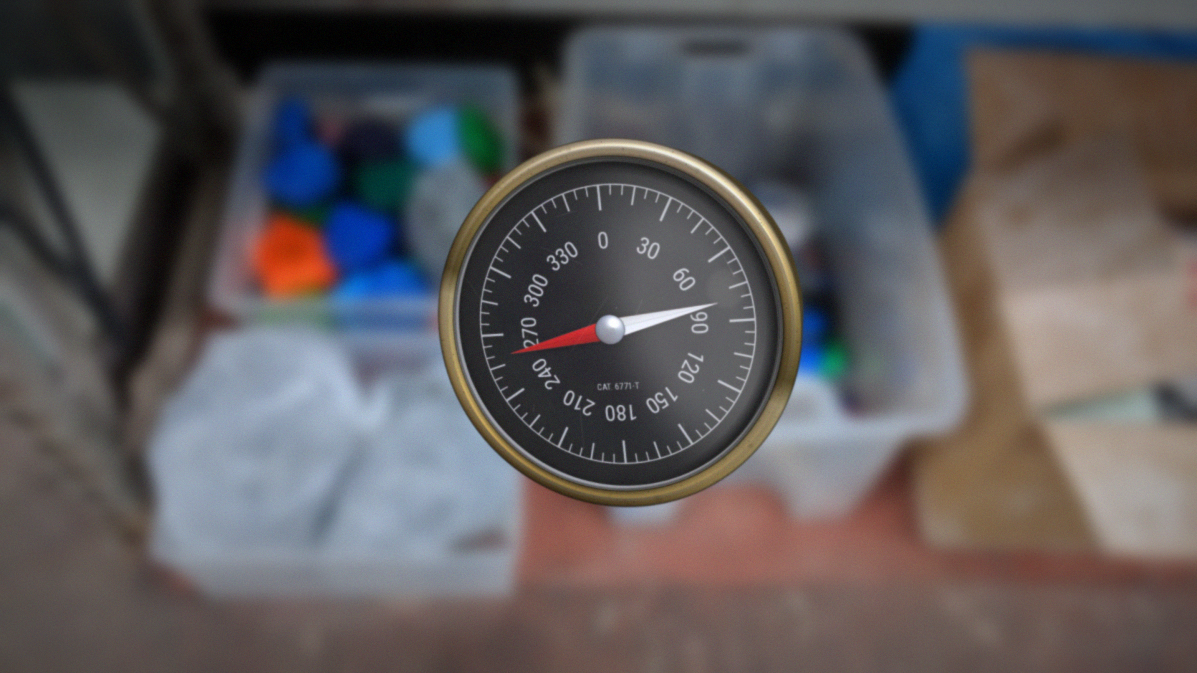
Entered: 260
